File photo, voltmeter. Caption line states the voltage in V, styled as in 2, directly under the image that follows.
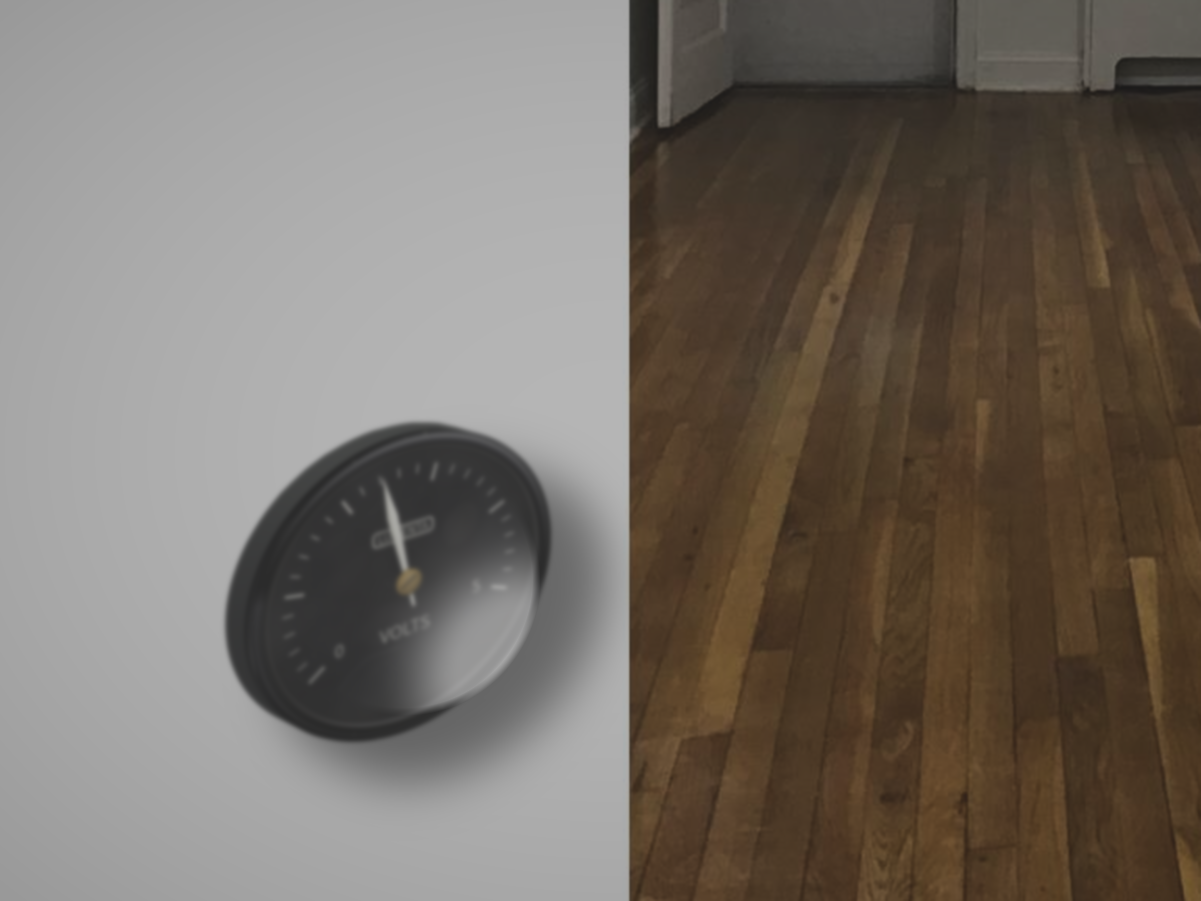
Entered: 2.4
